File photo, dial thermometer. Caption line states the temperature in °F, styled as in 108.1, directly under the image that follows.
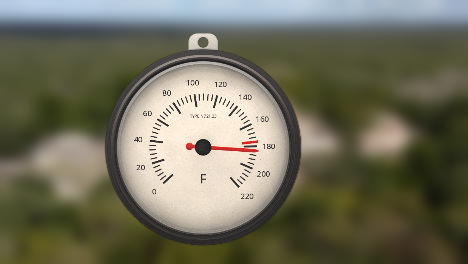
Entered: 184
